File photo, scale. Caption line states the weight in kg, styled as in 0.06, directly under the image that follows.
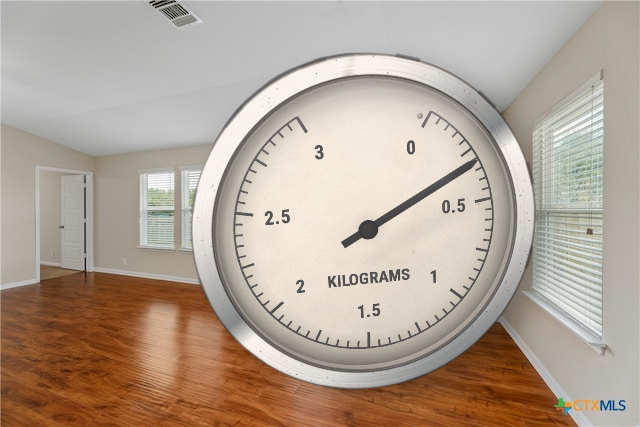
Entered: 0.3
